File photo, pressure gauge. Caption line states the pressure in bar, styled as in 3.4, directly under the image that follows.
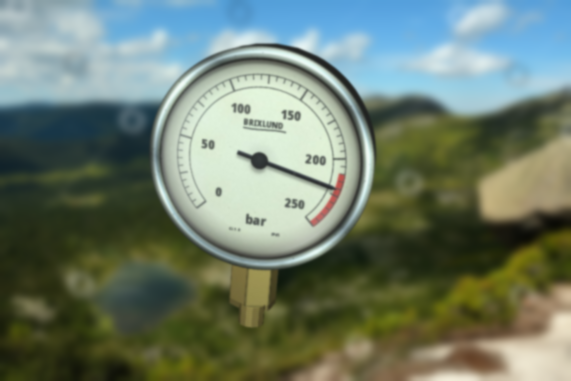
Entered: 220
